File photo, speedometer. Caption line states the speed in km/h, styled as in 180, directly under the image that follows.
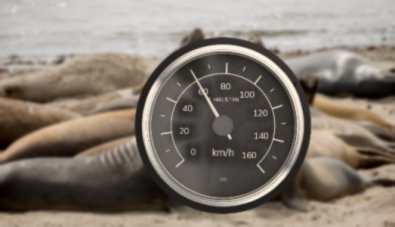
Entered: 60
